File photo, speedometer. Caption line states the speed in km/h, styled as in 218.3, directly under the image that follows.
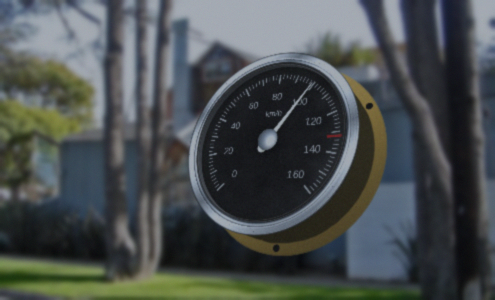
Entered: 100
